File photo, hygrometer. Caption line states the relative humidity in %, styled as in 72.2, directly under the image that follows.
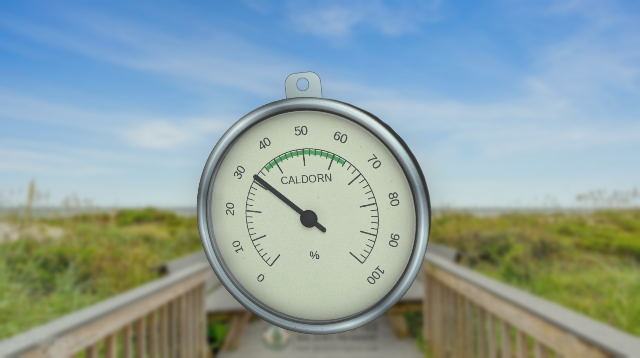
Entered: 32
